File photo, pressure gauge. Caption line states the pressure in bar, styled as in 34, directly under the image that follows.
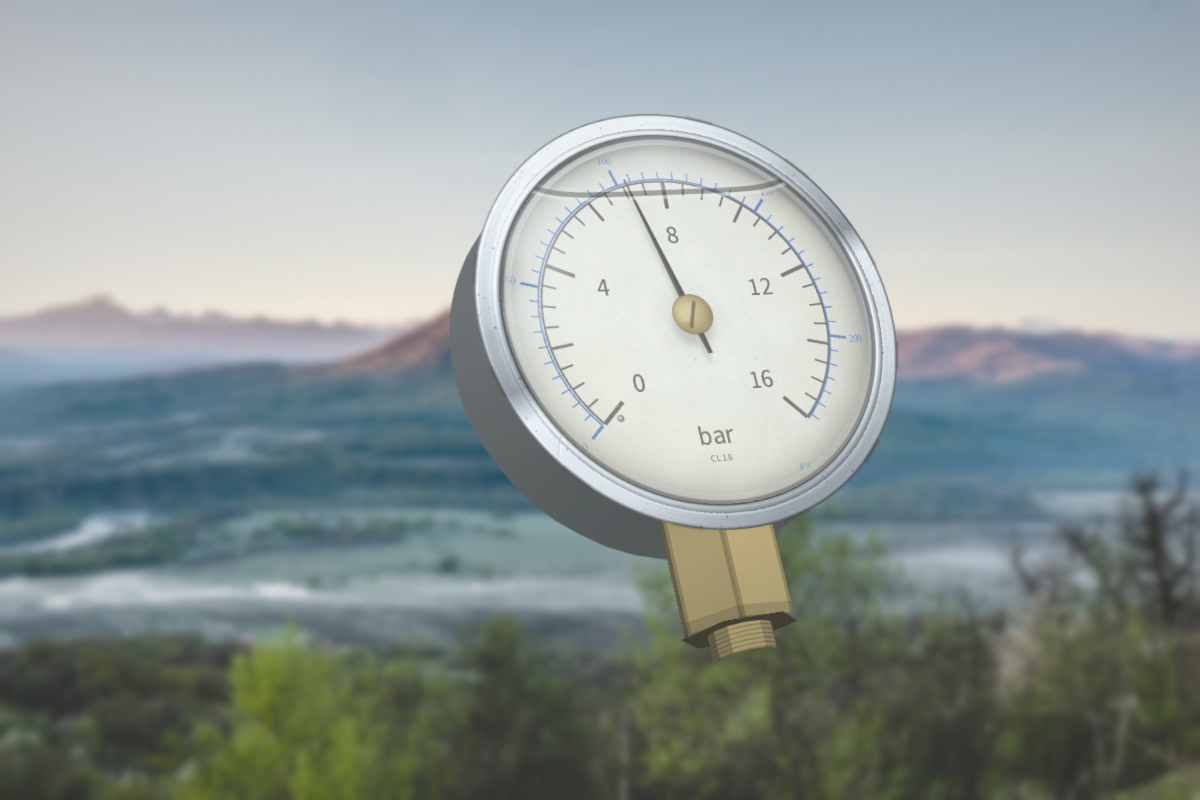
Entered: 7
